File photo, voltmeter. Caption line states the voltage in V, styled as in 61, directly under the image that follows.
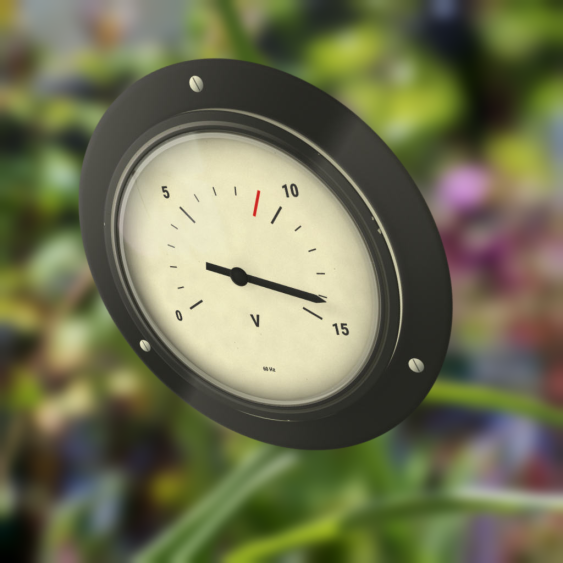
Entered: 14
